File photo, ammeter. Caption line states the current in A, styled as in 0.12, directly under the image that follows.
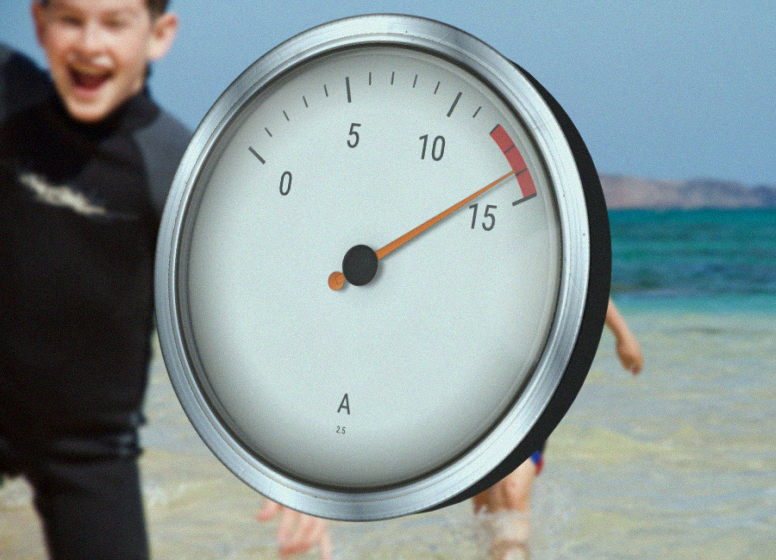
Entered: 14
